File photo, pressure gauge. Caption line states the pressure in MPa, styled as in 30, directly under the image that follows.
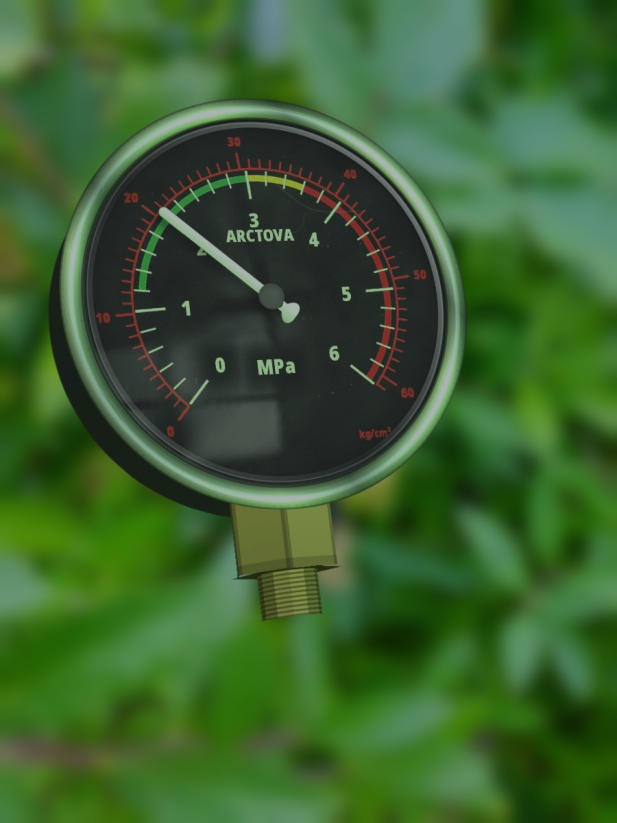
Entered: 2
